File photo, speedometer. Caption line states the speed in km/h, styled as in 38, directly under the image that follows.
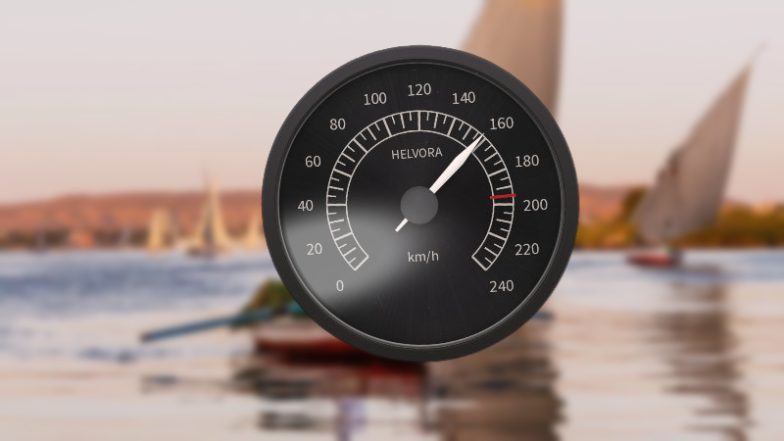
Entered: 157.5
